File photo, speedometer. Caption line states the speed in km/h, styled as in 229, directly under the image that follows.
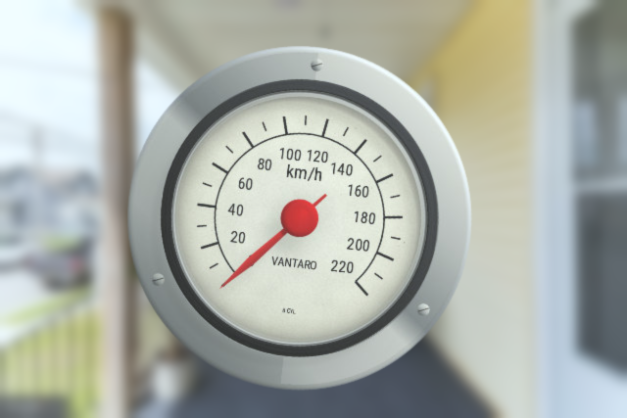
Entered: 0
